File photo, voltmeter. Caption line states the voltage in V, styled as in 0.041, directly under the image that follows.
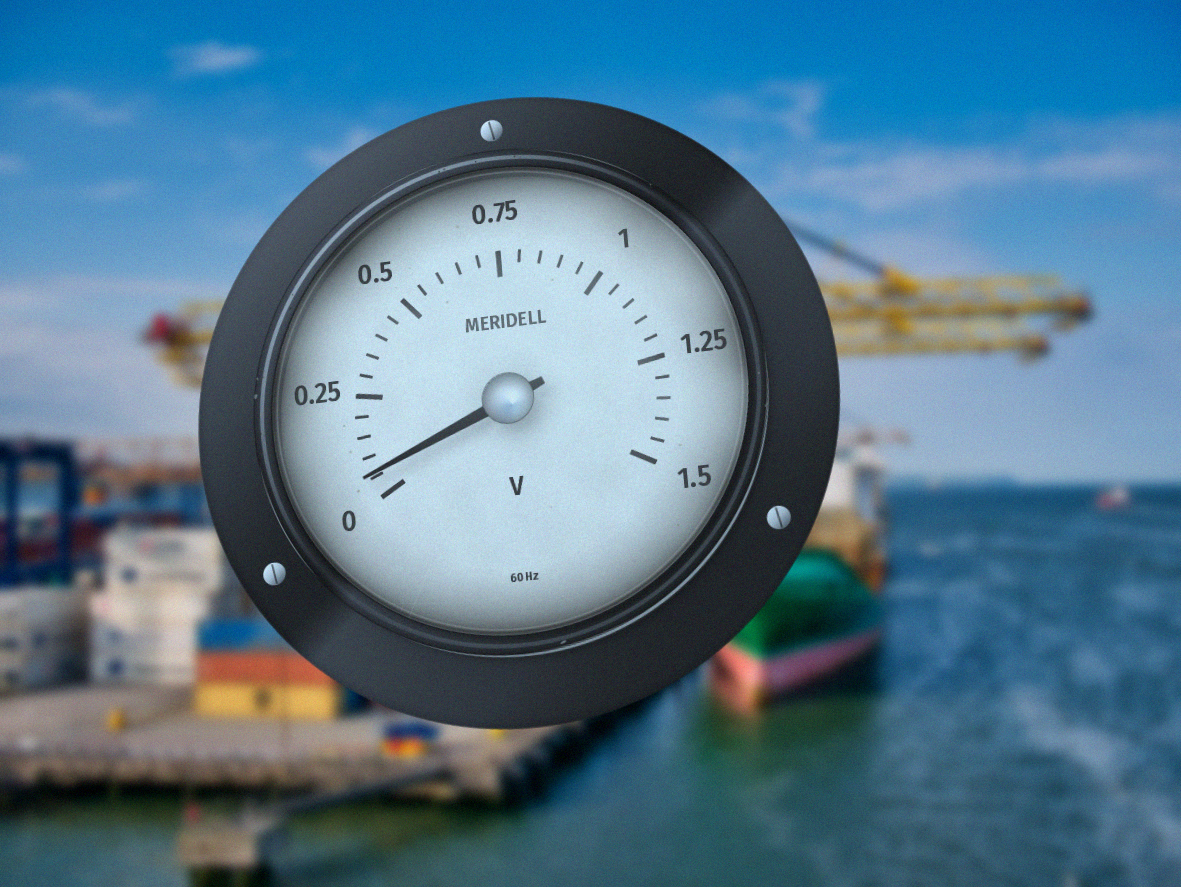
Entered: 0.05
